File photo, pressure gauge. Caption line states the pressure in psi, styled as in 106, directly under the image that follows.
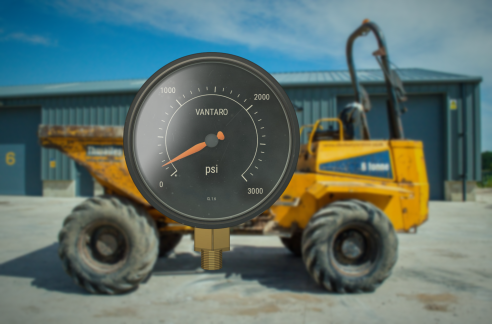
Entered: 150
